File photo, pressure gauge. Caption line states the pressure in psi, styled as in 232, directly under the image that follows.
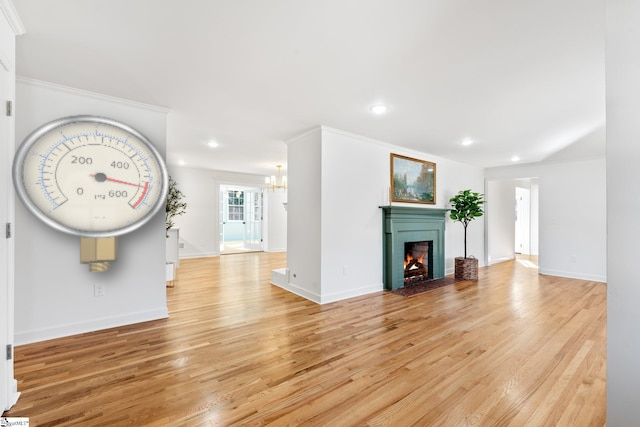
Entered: 520
